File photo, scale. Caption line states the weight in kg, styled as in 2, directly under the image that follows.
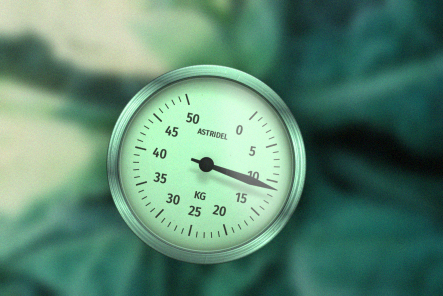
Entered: 11
